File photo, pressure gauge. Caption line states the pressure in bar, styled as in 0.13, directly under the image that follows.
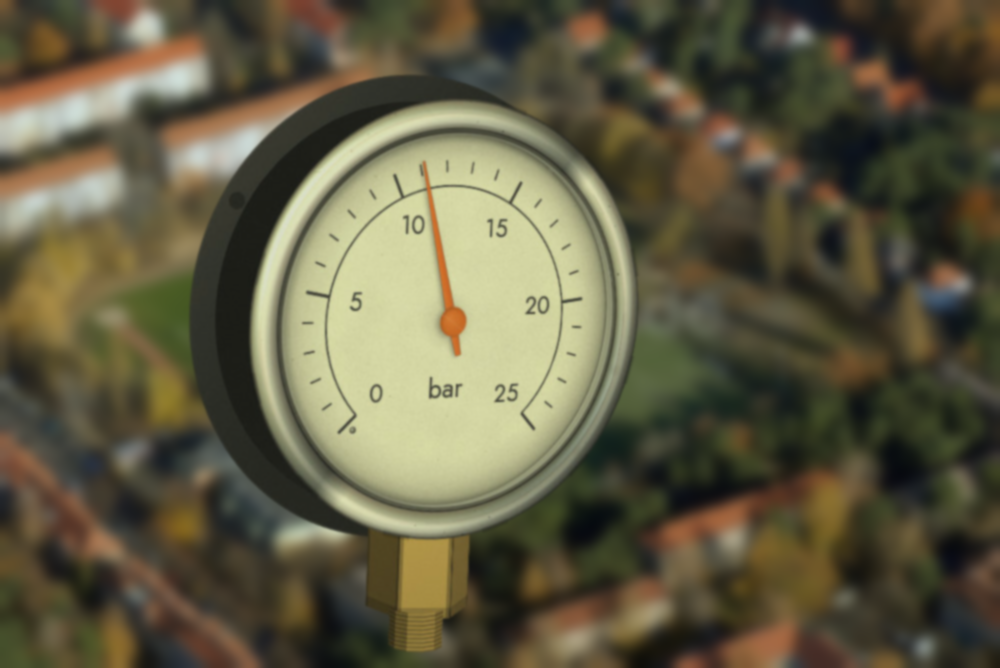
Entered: 11
